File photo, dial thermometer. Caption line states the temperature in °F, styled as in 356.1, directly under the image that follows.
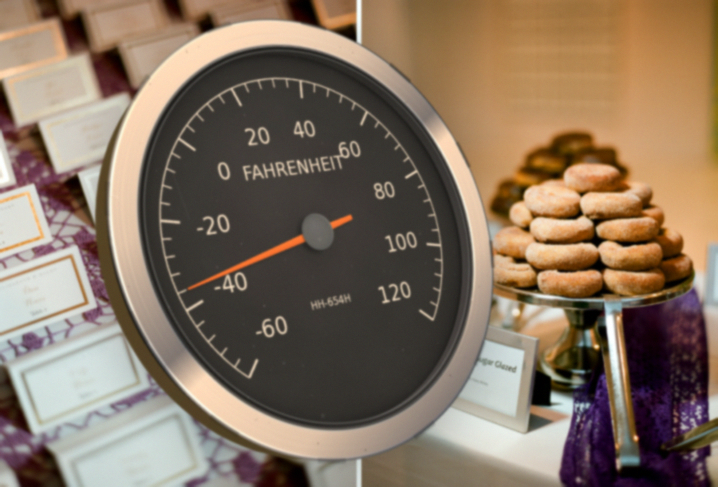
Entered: -36
